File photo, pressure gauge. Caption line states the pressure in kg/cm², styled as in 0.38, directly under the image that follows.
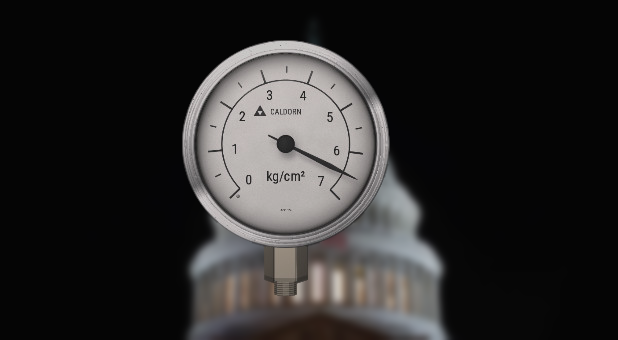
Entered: 6.5
